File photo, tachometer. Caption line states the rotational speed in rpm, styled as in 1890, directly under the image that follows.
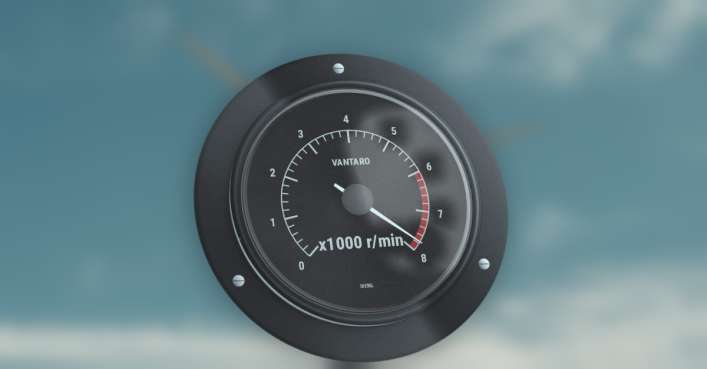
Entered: 7800
